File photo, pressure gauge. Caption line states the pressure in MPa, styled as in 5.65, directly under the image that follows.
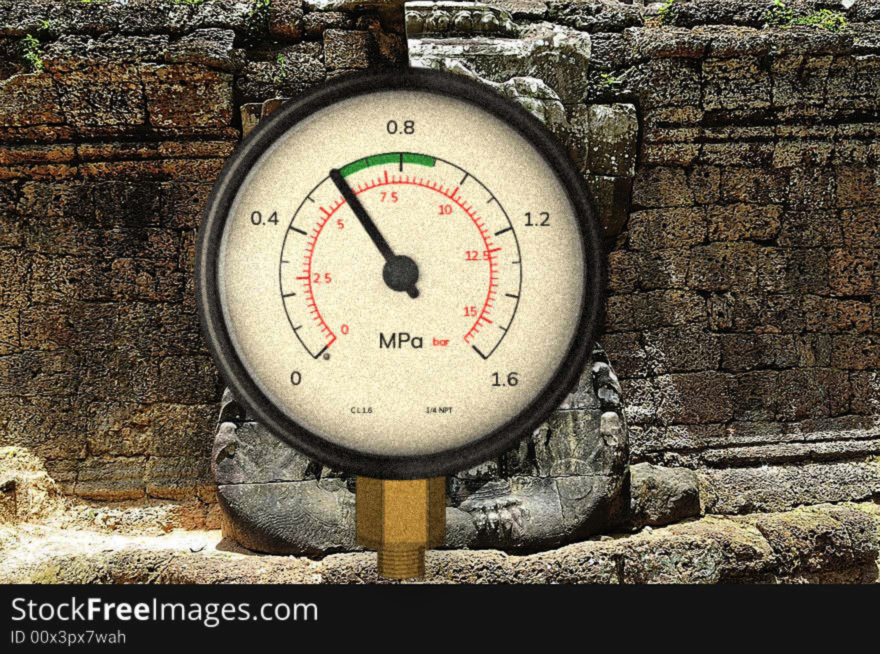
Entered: 0.6
